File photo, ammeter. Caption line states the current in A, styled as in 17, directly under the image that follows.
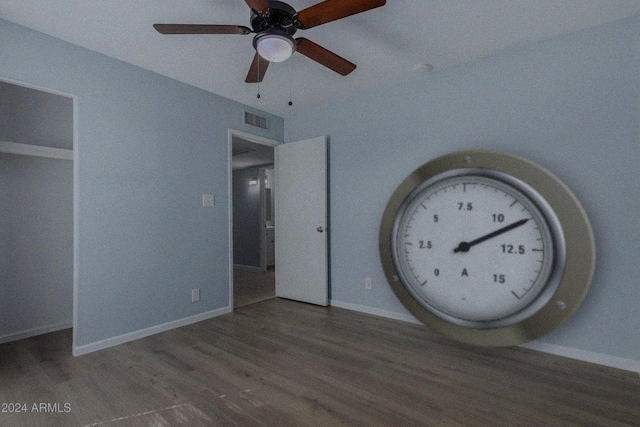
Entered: 11
